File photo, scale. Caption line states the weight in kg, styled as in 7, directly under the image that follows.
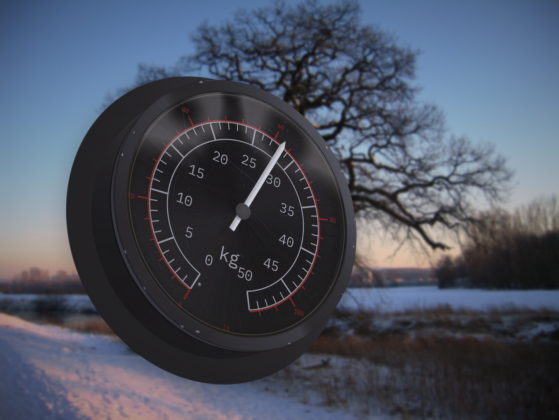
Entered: 28
